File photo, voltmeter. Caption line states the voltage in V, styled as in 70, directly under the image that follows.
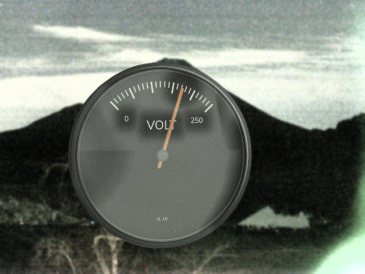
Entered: 170
